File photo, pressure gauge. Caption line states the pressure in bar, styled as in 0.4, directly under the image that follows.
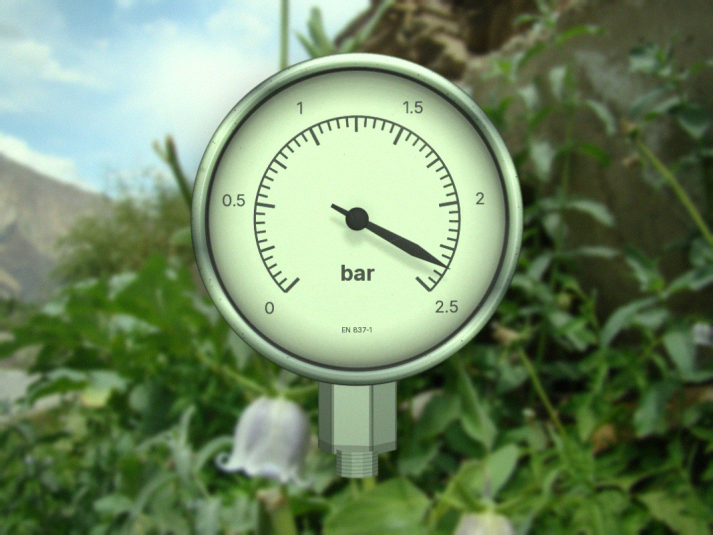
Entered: 2.35
